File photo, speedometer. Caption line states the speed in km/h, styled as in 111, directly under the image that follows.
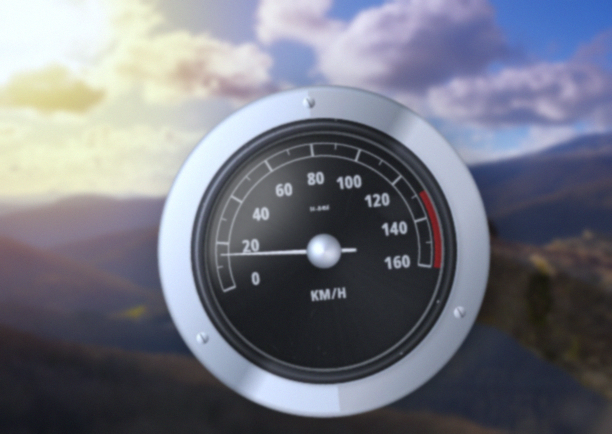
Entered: 15
